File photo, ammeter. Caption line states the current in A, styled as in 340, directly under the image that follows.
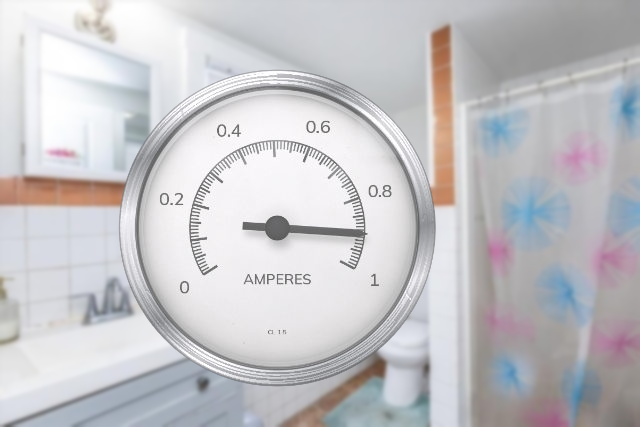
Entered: 0.9
